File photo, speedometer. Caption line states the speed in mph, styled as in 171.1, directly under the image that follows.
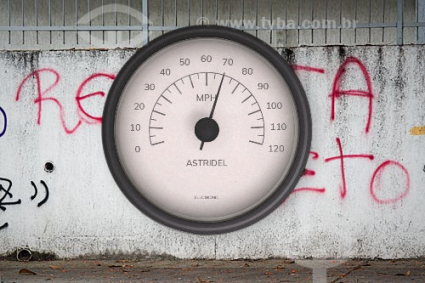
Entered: 70
